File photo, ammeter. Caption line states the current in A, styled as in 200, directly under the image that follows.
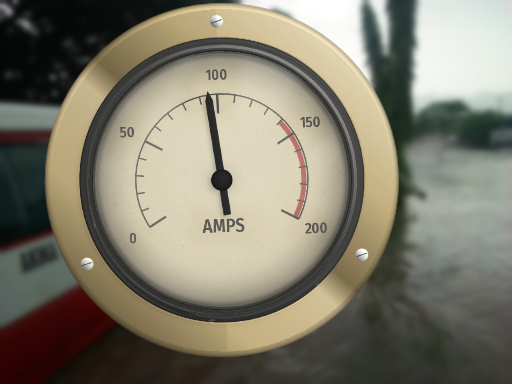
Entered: 95
